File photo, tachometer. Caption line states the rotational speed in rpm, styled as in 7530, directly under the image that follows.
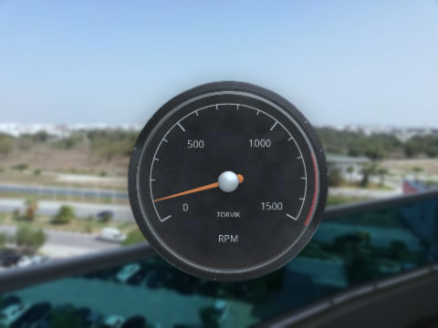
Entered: 100
